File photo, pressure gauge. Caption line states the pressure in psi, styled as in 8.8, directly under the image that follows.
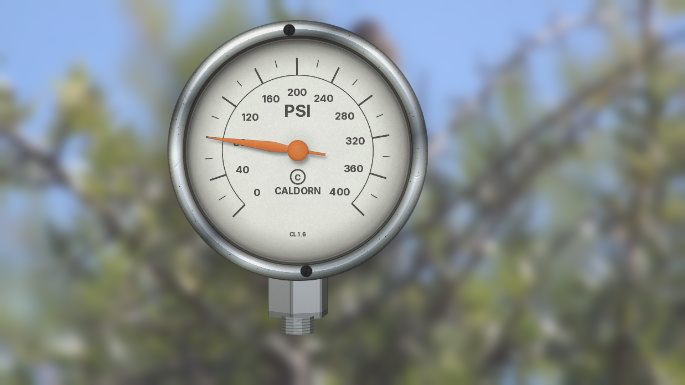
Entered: 80
